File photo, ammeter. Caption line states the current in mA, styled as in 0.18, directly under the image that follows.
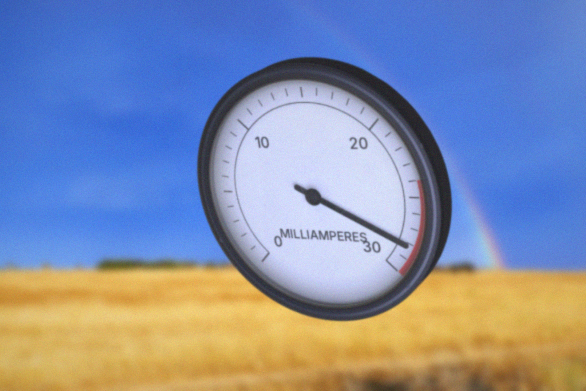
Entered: 28
